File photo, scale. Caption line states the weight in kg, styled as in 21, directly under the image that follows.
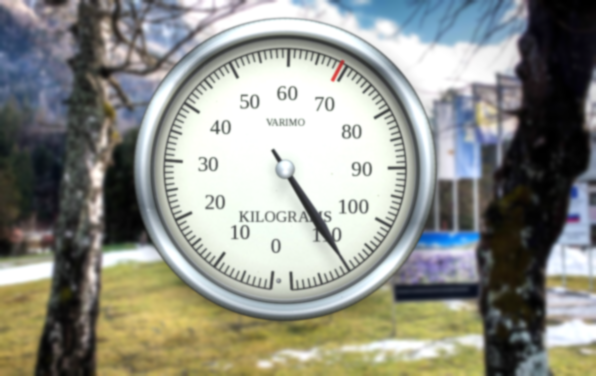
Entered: 110
